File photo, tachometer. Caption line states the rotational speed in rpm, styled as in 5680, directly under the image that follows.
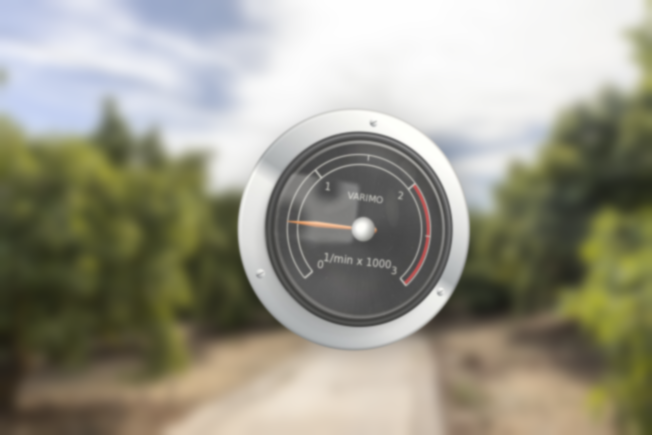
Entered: 500
